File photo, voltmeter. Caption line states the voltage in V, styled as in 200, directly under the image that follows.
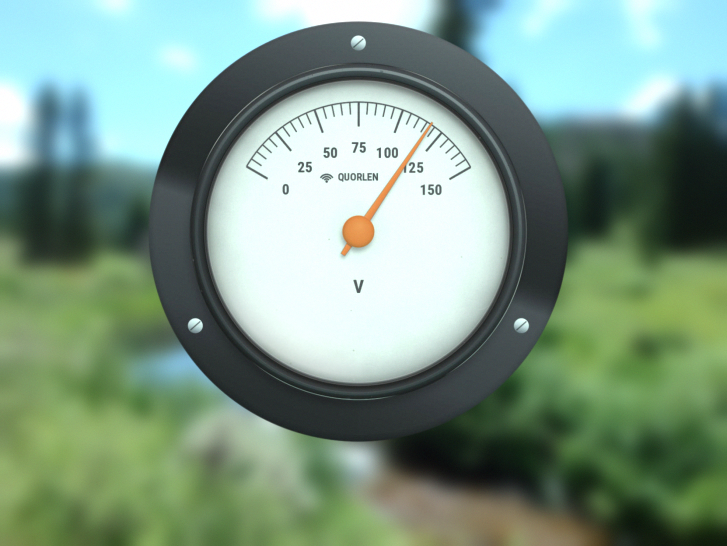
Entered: 117.5
